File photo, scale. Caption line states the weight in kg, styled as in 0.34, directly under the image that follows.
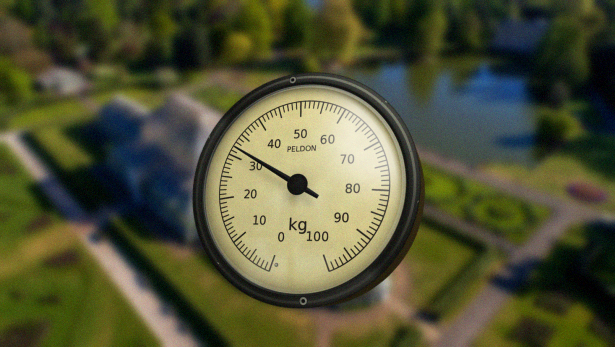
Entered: 32
